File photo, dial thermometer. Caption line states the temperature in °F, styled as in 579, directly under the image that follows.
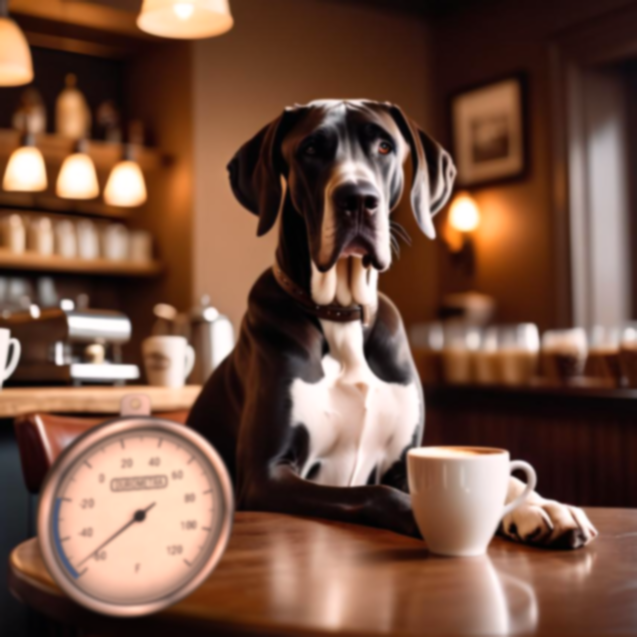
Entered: -55
